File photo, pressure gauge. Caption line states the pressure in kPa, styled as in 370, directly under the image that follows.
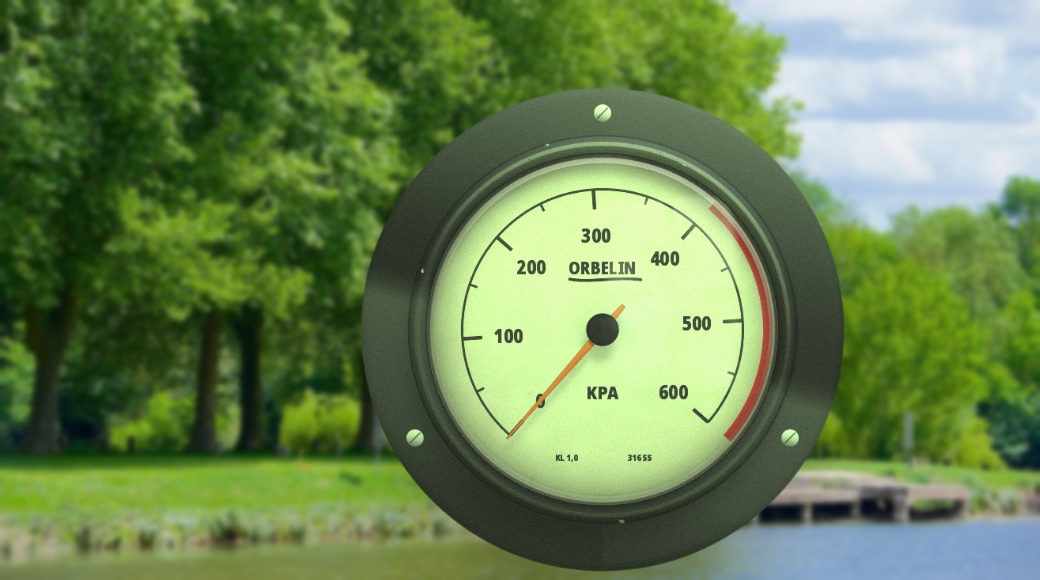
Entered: 0
